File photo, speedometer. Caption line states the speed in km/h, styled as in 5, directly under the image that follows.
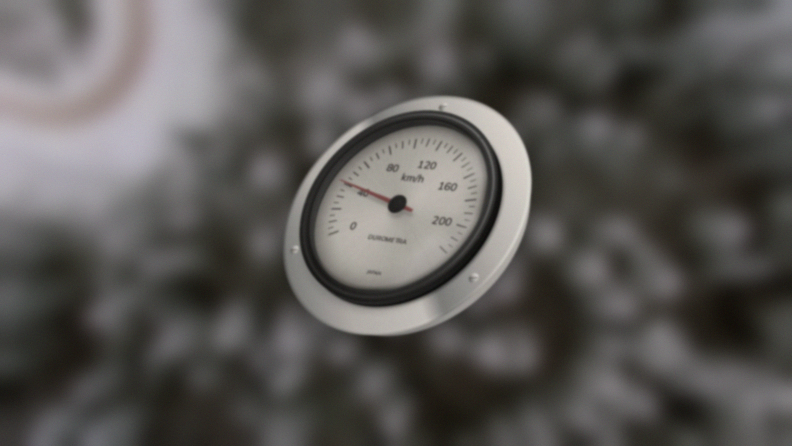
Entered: 40
